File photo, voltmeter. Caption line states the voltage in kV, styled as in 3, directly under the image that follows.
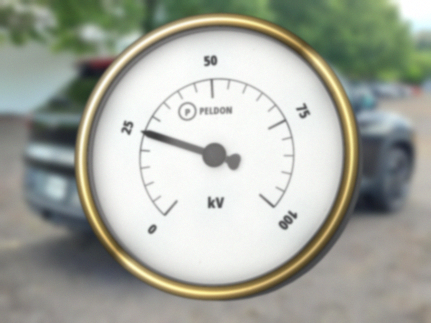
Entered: 25
